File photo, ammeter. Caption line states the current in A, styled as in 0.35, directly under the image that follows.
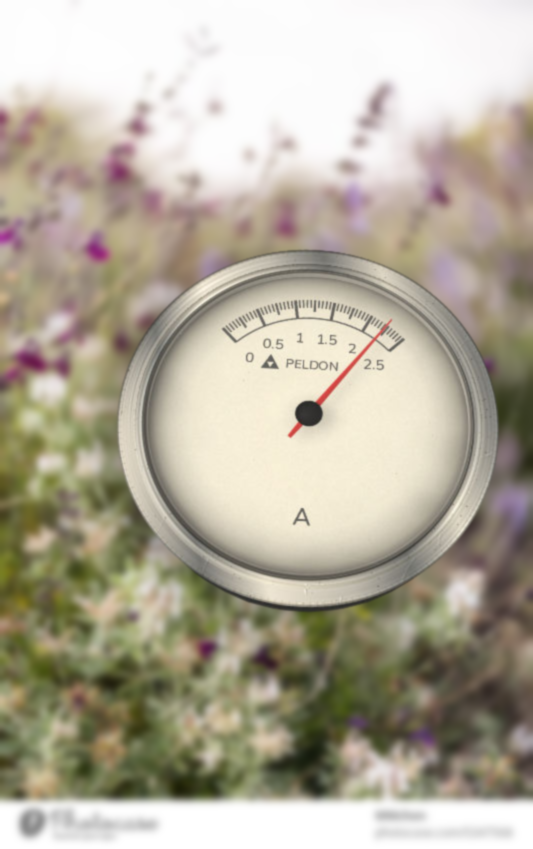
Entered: 2.25
